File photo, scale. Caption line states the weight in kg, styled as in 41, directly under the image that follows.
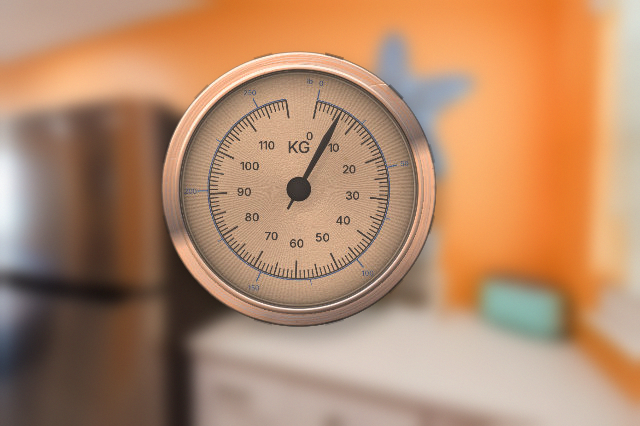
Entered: 6
